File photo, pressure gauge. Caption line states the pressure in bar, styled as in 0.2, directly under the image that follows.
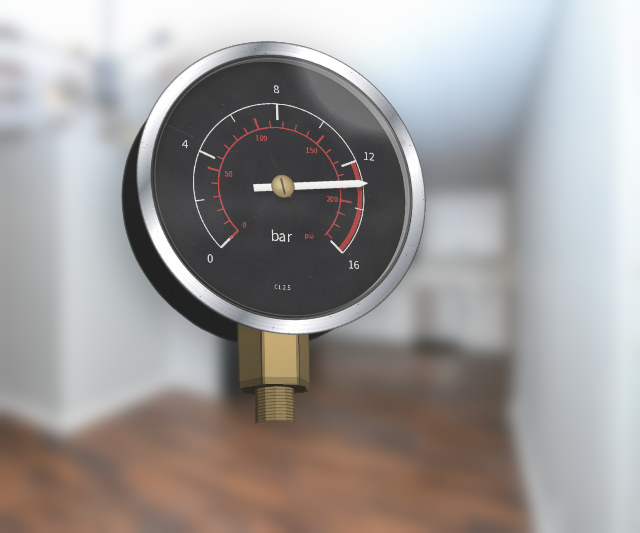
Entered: 13
